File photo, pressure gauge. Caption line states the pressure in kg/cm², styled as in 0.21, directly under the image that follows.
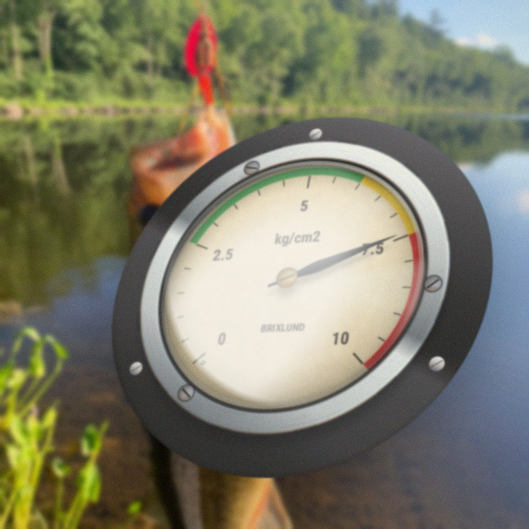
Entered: 7.5
